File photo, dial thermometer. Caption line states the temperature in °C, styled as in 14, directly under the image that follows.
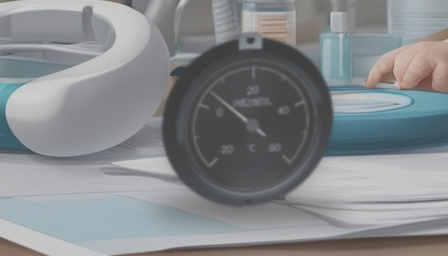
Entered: 5
